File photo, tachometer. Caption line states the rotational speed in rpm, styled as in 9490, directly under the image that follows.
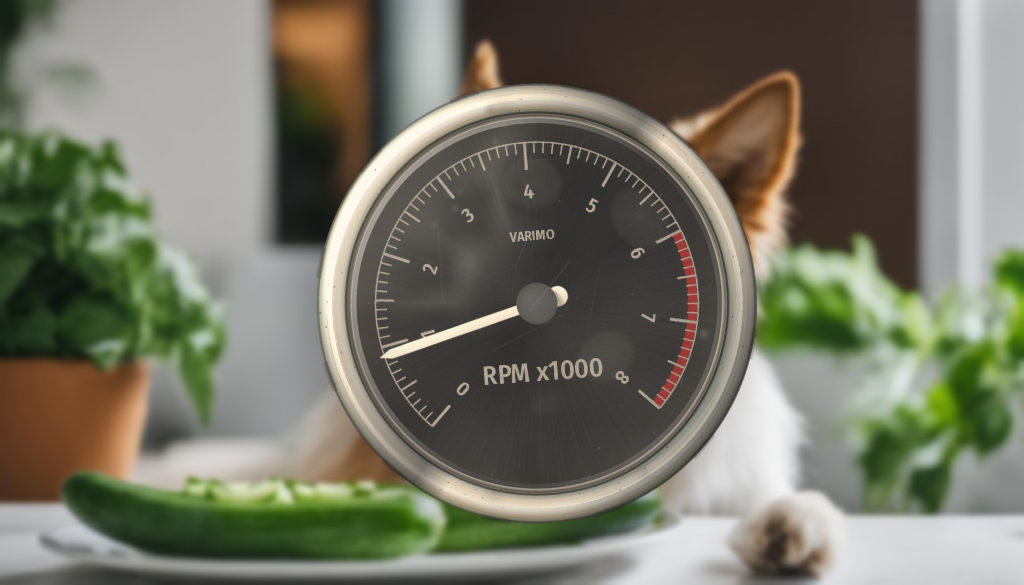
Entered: 900
